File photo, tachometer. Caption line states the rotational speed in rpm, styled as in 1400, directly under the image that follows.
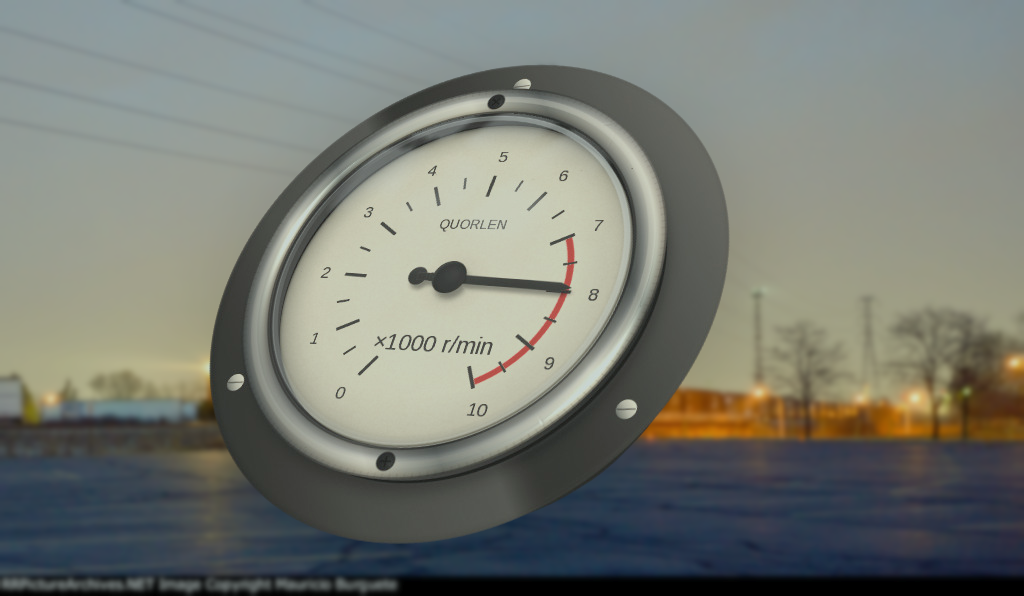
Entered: 8000
